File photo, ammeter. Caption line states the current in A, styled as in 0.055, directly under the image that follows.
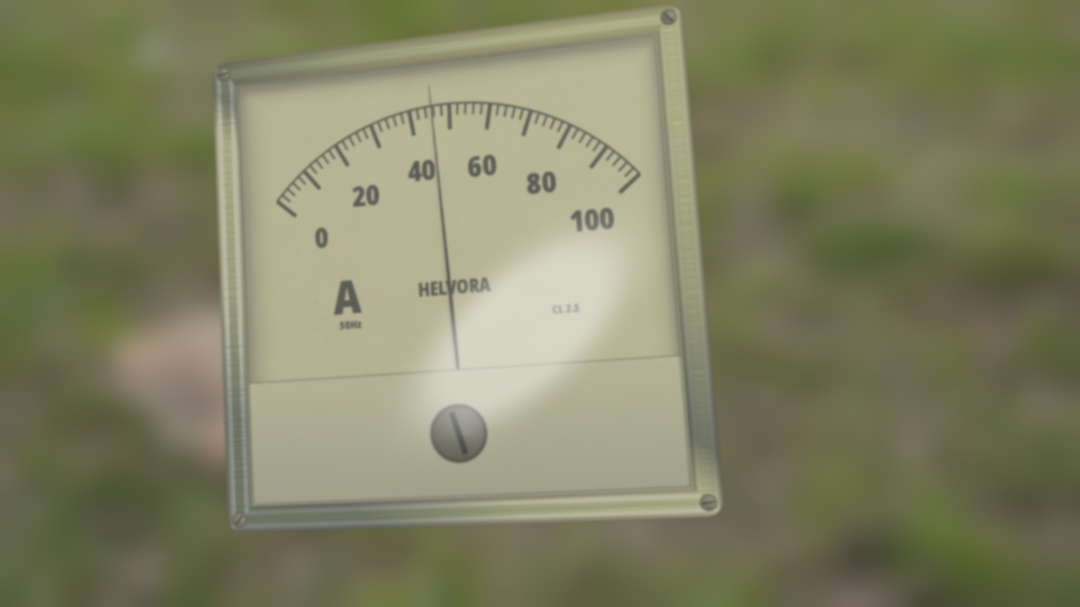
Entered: 46
